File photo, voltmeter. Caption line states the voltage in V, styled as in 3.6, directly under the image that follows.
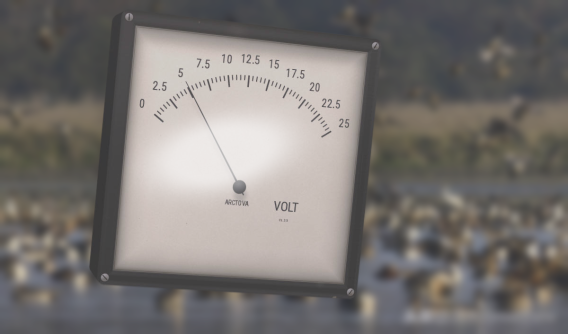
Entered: 5
